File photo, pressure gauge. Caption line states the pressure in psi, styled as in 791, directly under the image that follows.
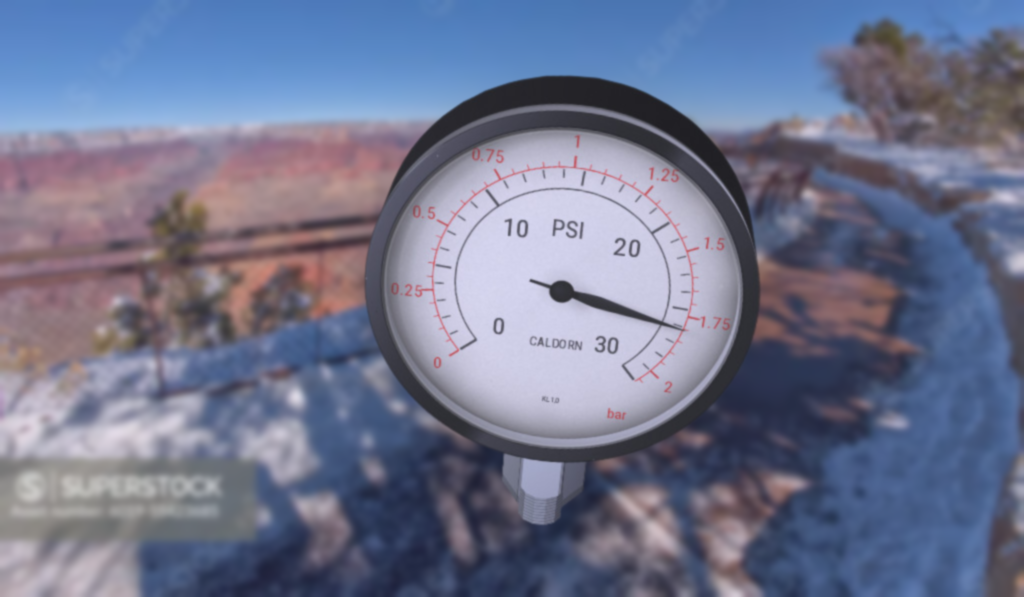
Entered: 26
